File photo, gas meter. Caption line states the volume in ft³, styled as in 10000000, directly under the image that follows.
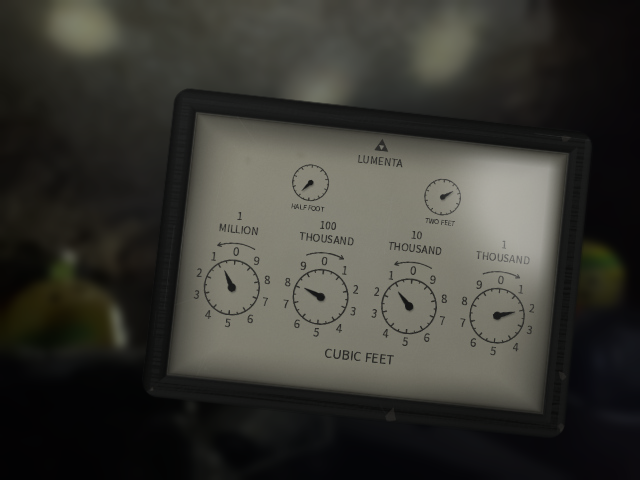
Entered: 81200
